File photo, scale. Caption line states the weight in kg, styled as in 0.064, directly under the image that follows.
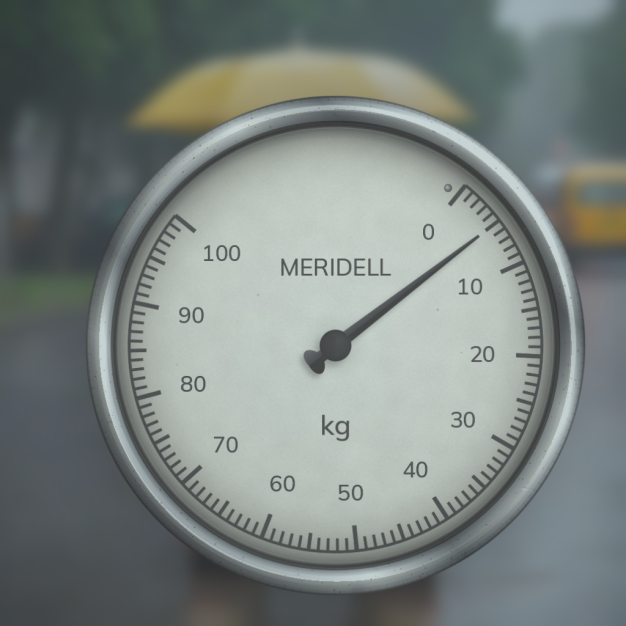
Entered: 5
